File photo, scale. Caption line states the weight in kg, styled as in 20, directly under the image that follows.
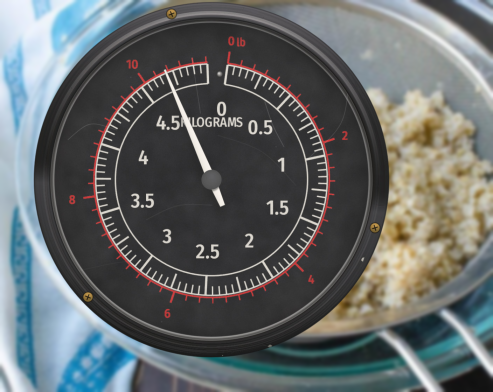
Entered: 4.7
